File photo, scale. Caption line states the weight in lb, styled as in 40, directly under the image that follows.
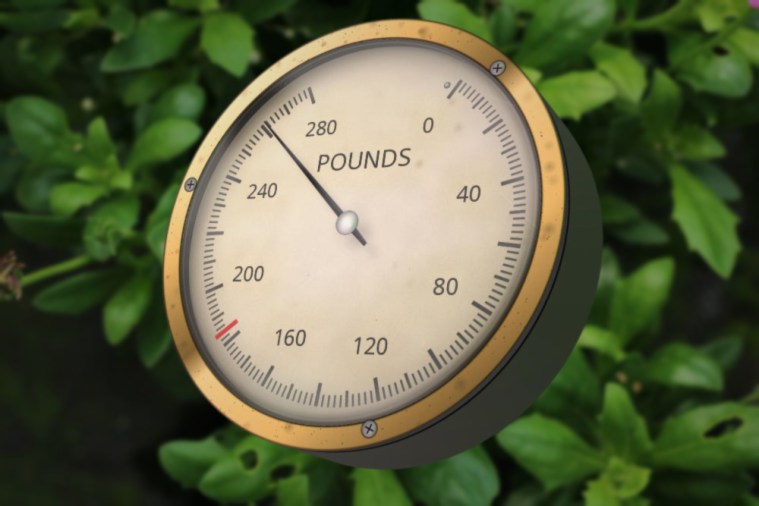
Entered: 262
